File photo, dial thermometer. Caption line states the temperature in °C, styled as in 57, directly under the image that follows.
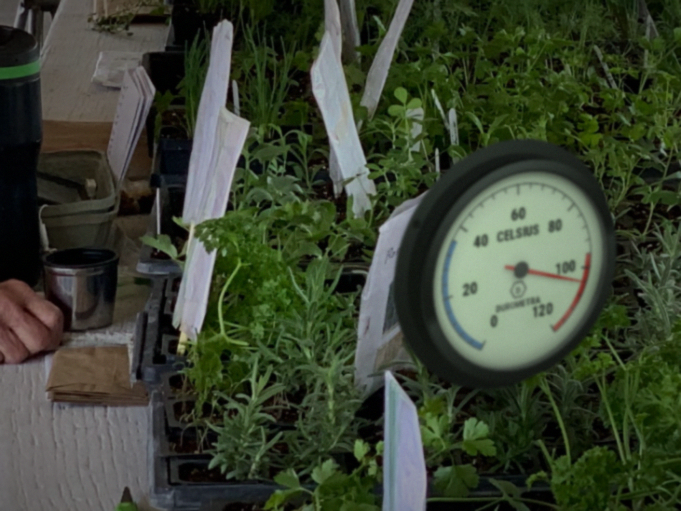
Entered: 104
